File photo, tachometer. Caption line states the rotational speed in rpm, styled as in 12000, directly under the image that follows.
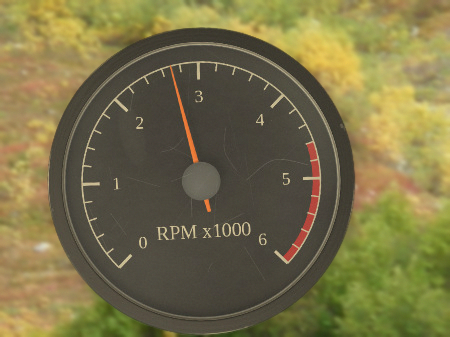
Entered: 2700
